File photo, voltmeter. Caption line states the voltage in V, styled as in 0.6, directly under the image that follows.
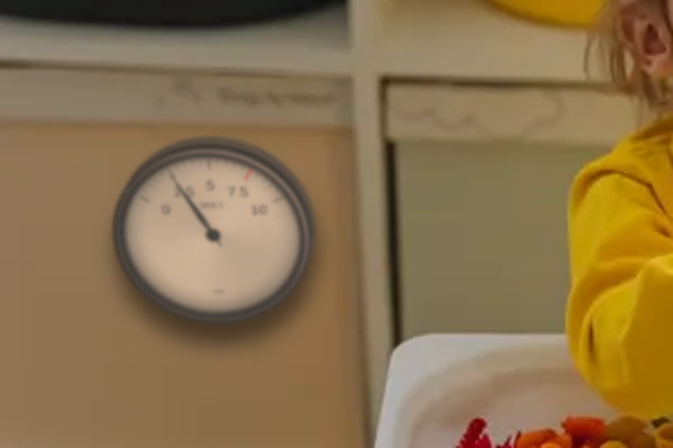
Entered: 2.5
